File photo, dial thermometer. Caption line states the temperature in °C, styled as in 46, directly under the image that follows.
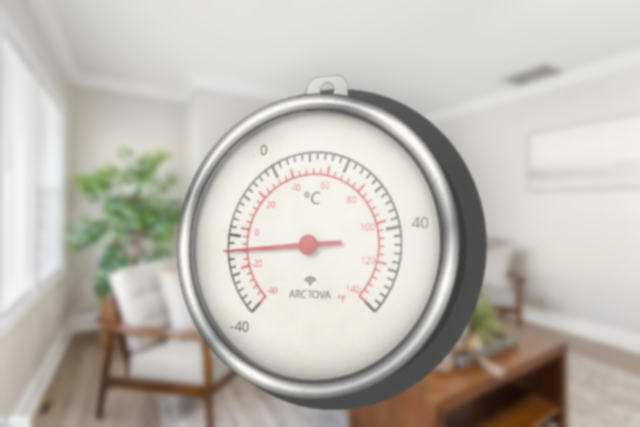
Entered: -24
